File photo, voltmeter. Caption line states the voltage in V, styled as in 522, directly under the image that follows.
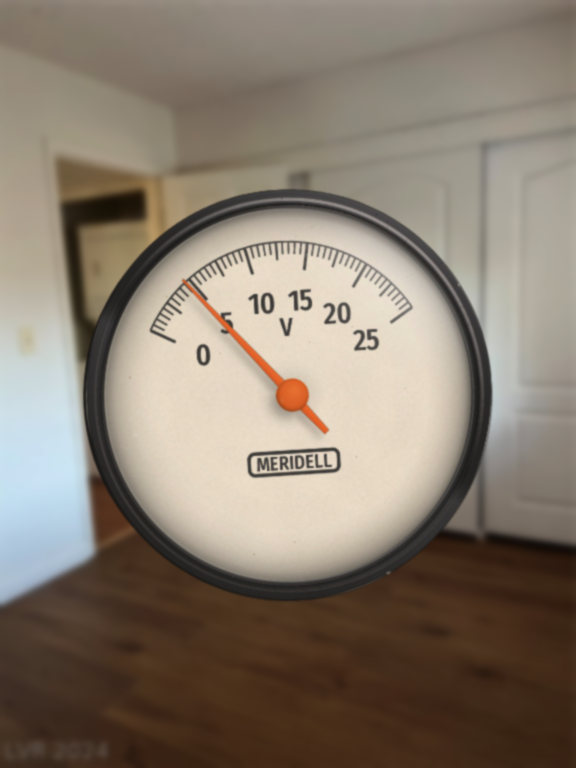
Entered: 4.5
